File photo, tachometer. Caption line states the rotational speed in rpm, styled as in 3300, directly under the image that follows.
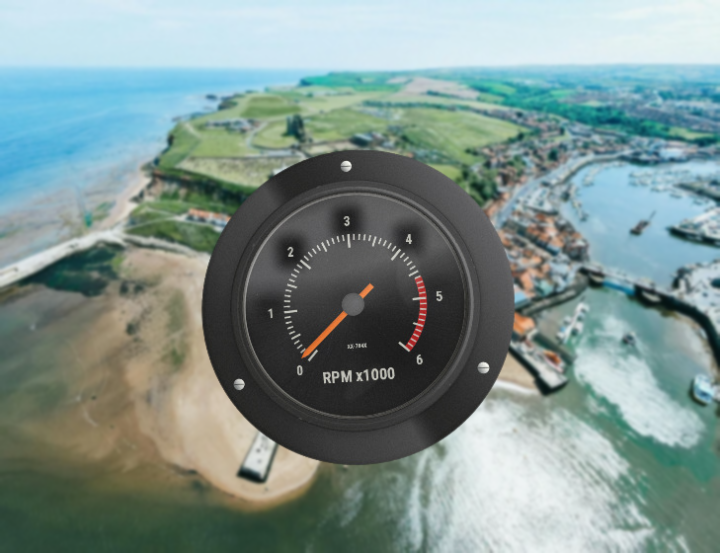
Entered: 100
